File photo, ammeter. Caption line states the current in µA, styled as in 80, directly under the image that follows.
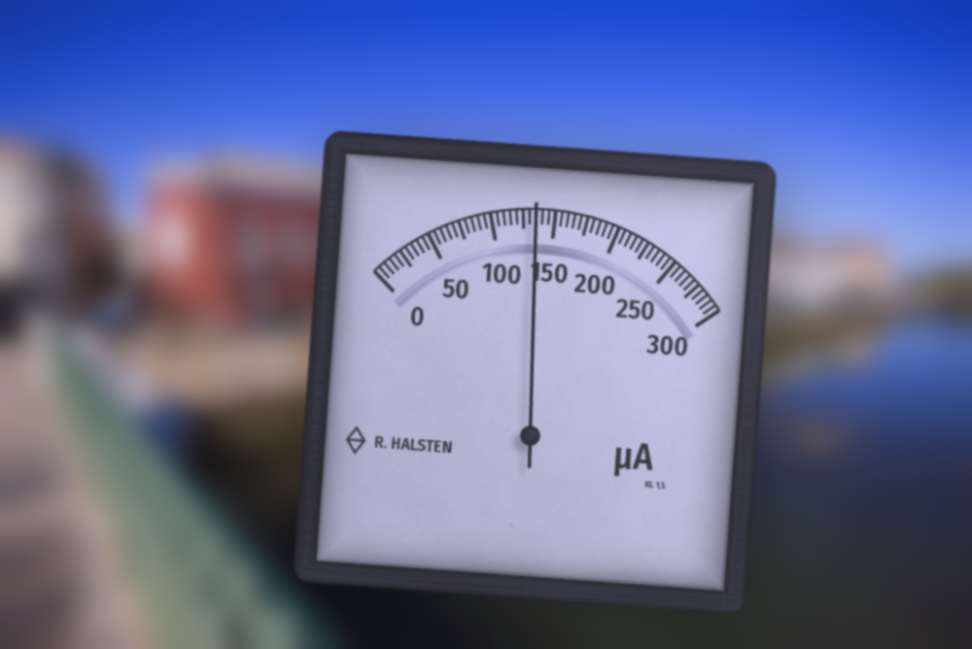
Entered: 135
